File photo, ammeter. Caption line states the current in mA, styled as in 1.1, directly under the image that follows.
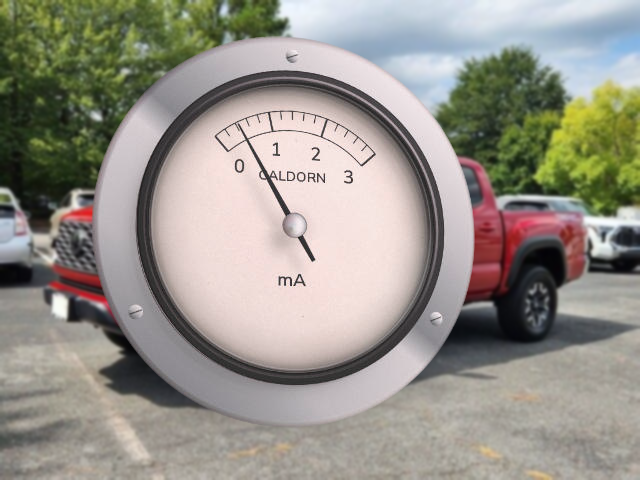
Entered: 0.4
